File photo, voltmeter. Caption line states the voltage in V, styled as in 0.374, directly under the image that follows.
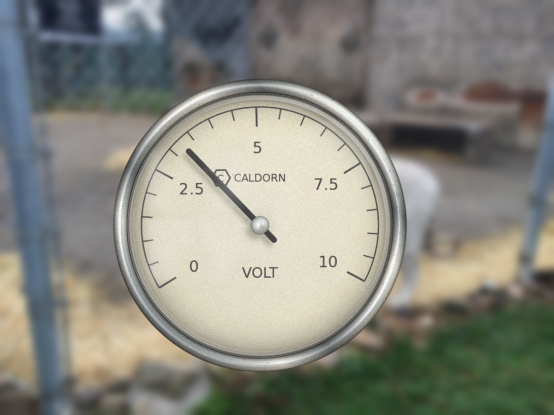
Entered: 3.25
